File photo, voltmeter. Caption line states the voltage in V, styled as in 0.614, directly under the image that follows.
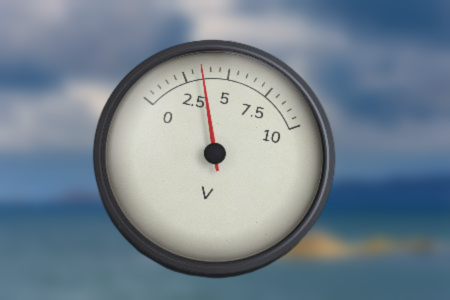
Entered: 3.5
